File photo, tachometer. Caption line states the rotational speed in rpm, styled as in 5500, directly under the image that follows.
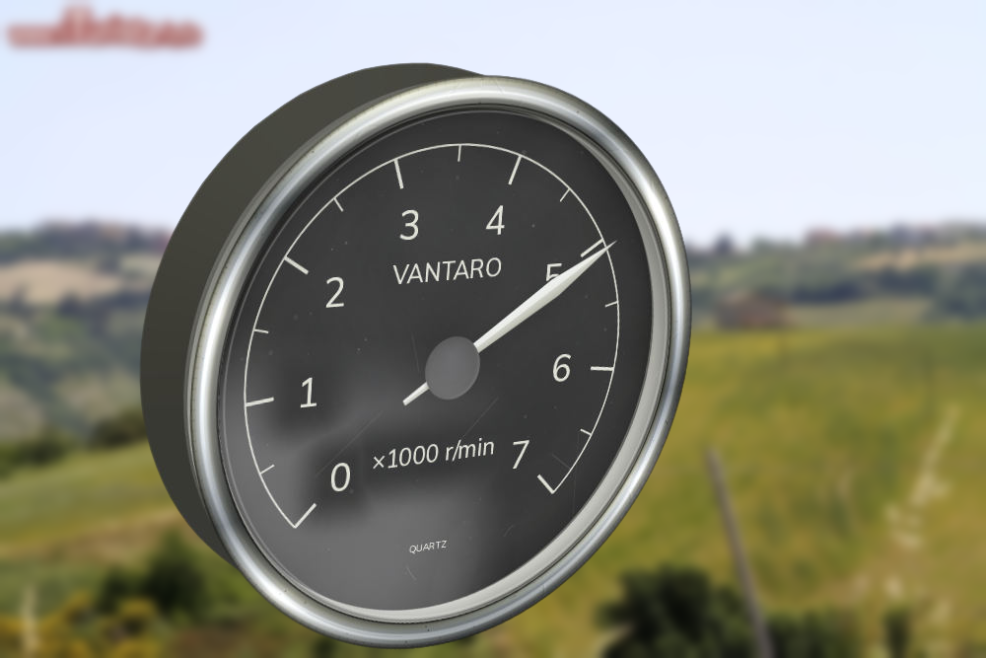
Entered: 5000
